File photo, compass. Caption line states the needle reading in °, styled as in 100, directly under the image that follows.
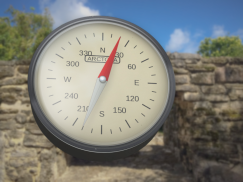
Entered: 20
